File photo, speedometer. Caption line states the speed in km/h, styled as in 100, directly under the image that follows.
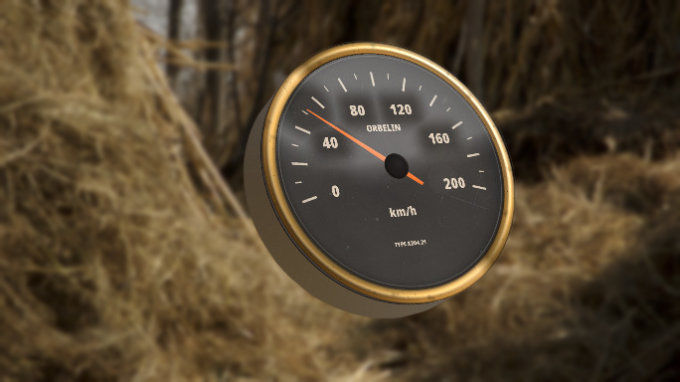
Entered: 50
